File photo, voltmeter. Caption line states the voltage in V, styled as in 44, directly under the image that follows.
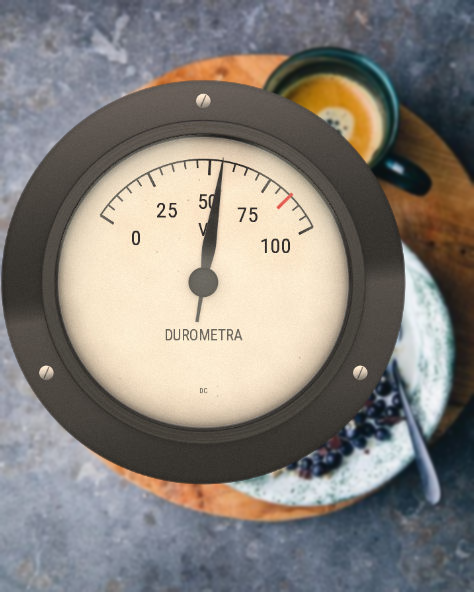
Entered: 55
